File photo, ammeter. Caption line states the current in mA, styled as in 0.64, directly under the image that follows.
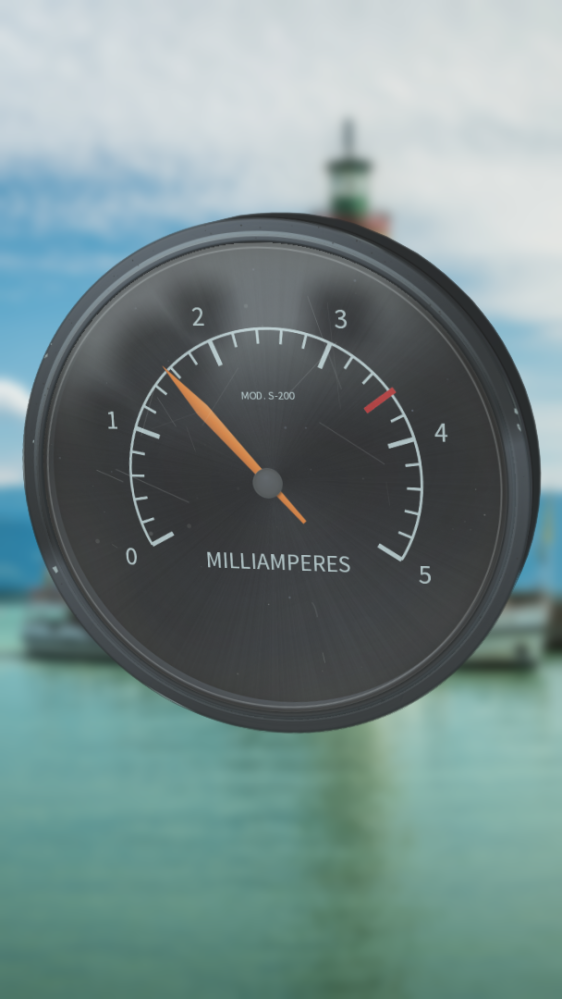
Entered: 1.6
